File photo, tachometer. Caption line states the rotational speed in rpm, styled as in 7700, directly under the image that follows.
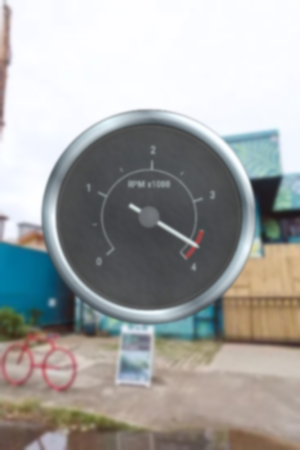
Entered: 3750
